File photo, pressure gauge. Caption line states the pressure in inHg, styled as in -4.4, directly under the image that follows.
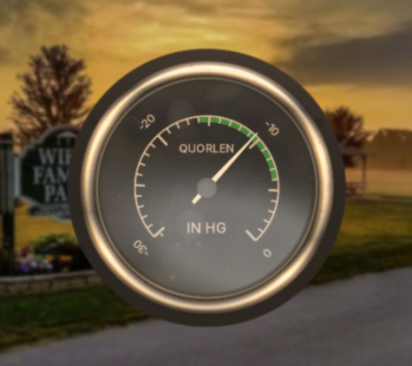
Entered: -10.5
